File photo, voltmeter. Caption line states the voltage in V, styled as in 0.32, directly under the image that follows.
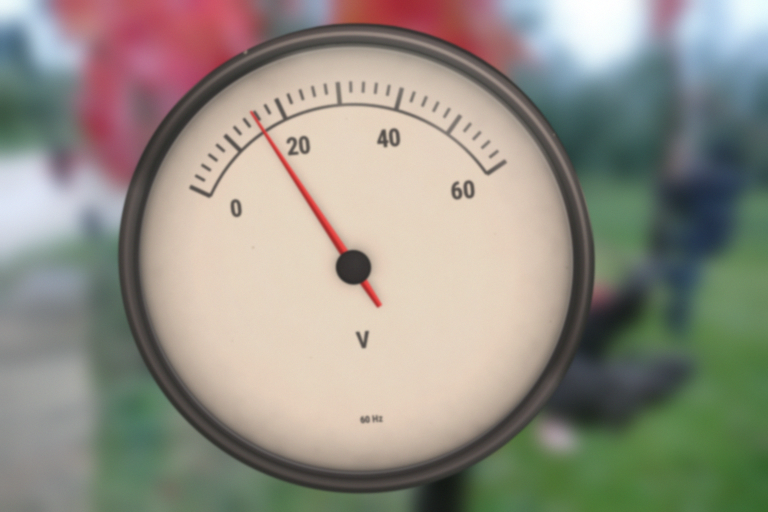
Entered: 16
